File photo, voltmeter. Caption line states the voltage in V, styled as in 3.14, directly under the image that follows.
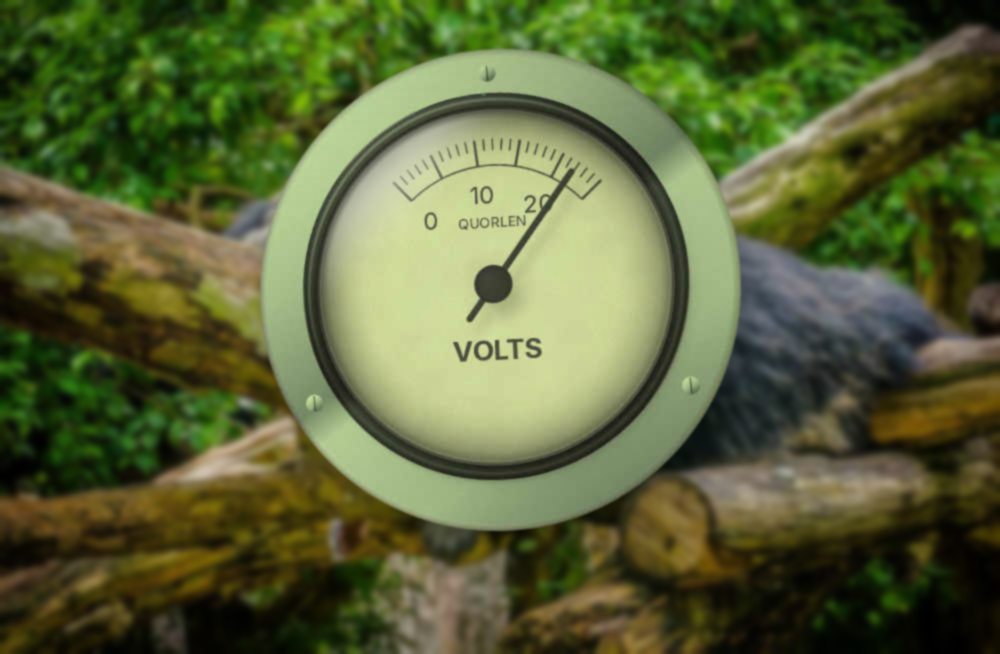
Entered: 22
